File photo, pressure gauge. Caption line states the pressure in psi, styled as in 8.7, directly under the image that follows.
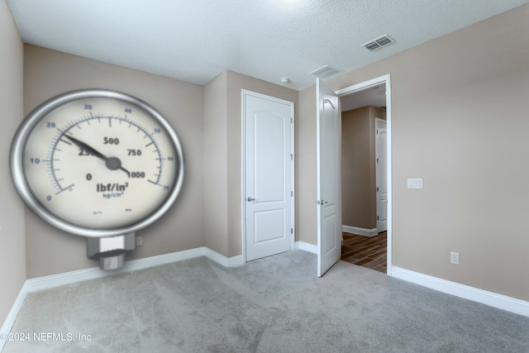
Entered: 275
